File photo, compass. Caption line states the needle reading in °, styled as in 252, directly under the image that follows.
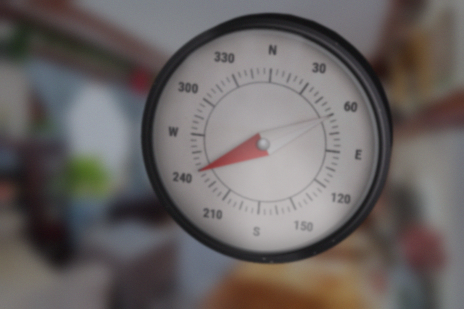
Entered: 240
